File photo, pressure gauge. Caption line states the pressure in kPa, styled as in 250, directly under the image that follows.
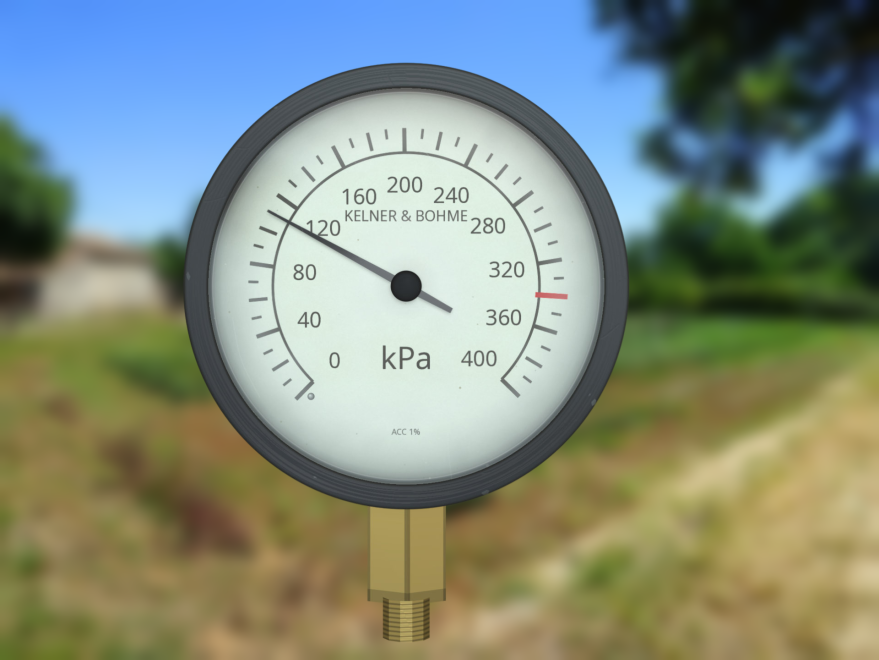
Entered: 110
